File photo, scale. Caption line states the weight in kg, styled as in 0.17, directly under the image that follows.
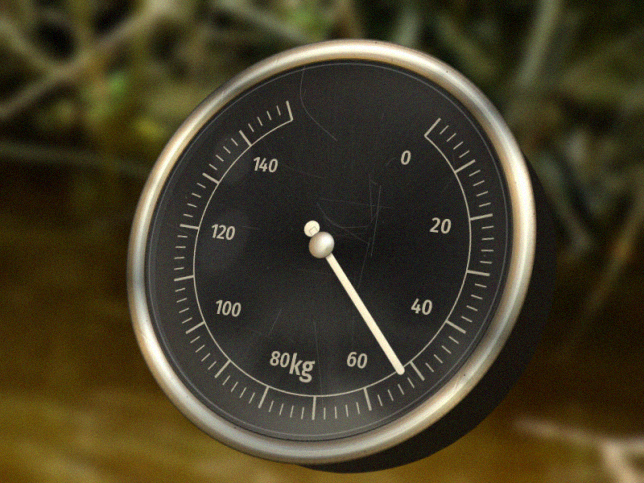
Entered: 52
